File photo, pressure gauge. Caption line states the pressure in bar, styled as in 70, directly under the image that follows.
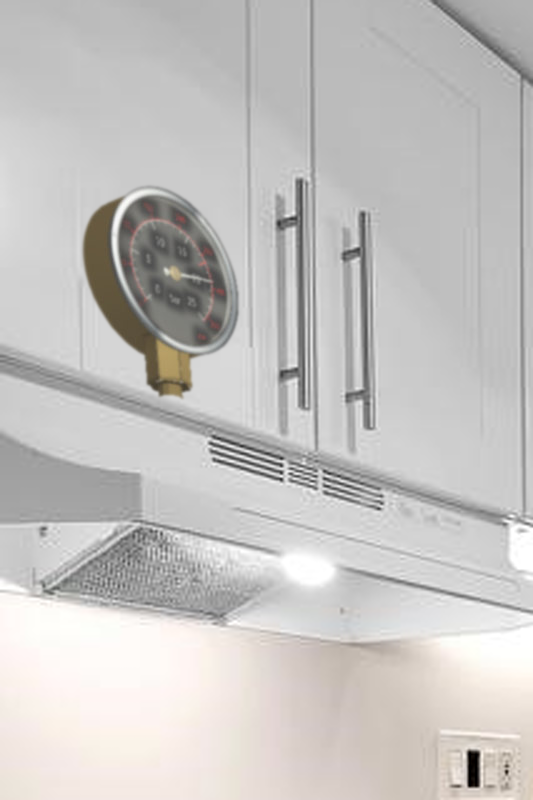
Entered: 20
